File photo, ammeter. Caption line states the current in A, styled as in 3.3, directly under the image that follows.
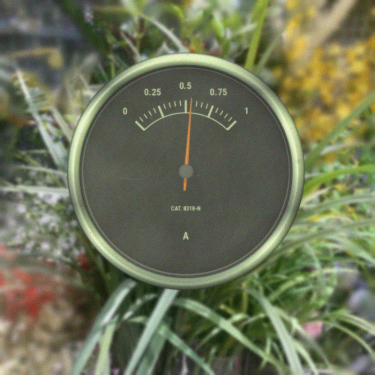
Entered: 0.55
